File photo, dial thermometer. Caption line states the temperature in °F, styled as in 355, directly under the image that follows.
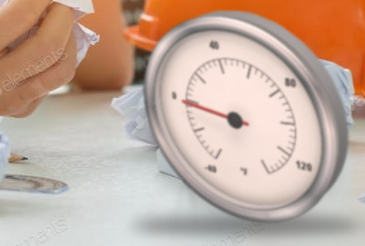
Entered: 0
